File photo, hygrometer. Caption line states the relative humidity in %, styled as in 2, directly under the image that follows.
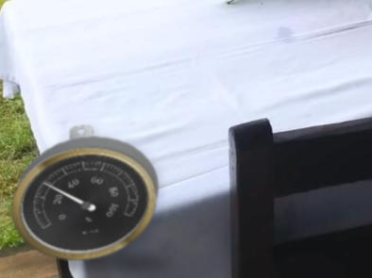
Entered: 30
